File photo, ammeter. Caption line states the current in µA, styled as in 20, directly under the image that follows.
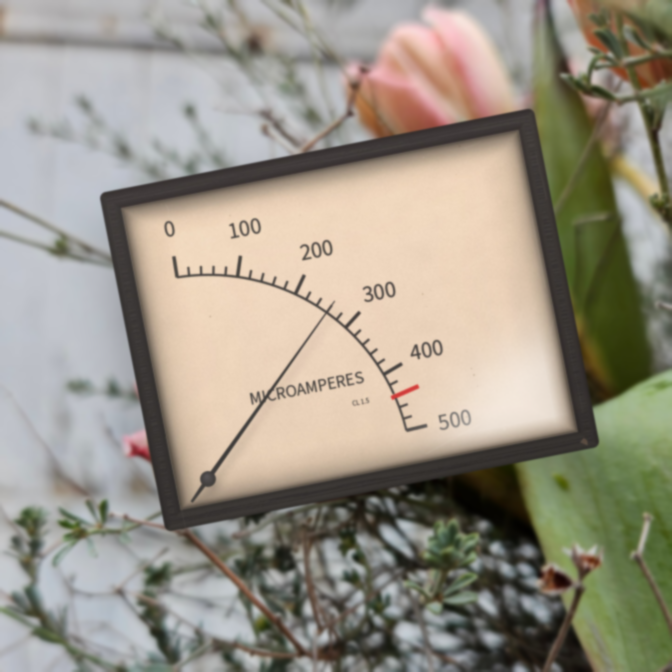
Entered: 260
